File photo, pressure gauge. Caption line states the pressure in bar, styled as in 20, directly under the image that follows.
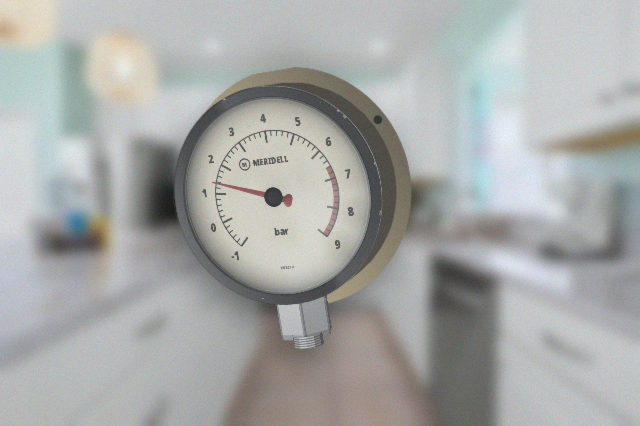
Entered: 1.4
